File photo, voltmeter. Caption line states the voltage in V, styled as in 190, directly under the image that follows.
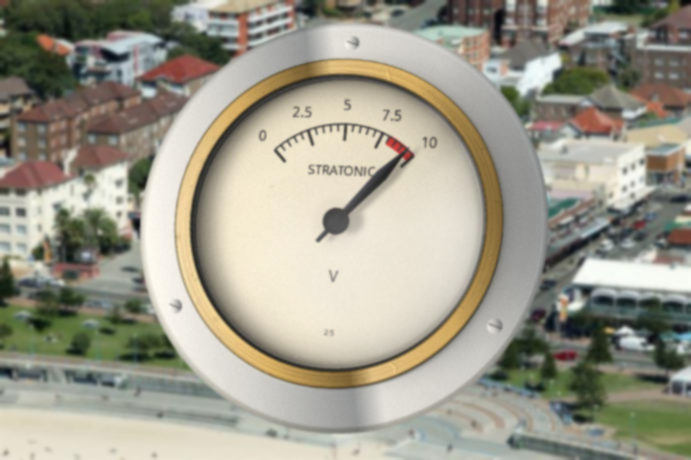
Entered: 9.5
